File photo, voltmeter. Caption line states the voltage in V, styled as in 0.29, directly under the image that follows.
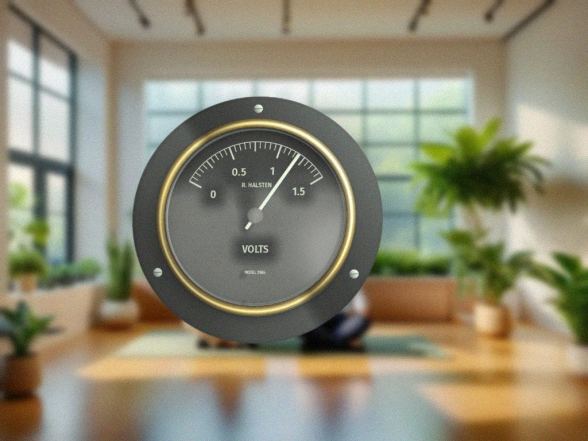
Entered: 1.2
